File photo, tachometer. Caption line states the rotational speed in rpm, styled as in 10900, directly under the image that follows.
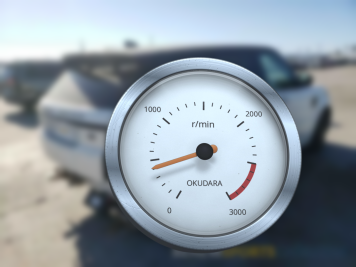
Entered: 400
